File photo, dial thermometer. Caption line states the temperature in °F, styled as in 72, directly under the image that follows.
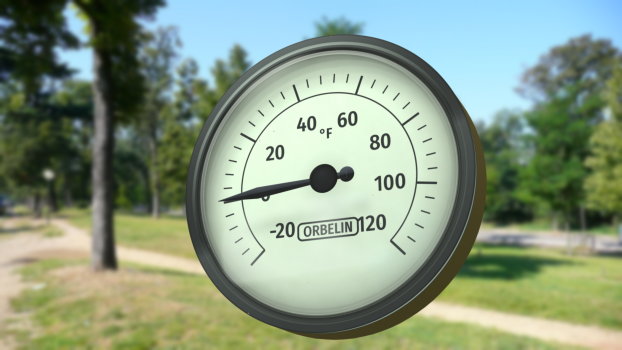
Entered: 0
